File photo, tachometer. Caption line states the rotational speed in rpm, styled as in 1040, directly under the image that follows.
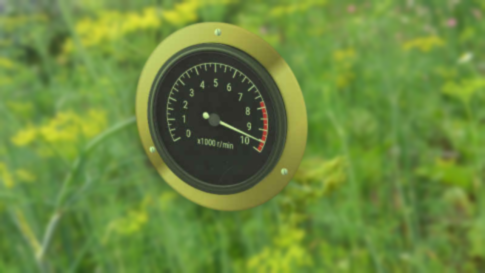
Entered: 9500
